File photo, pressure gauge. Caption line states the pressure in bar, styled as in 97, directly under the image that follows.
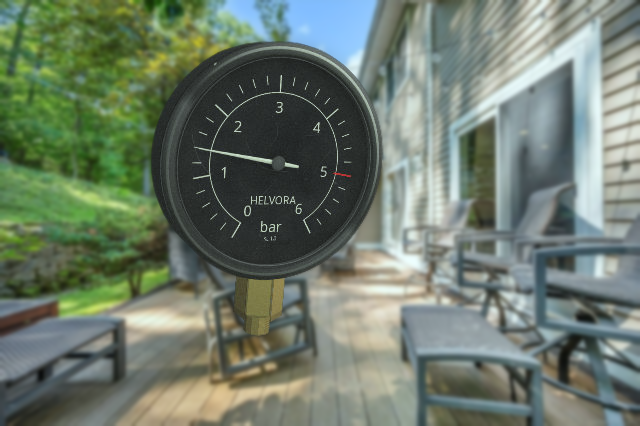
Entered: 1.4
